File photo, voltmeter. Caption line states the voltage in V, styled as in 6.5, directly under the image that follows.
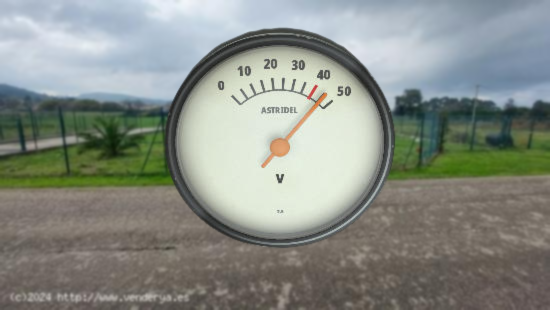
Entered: 45
